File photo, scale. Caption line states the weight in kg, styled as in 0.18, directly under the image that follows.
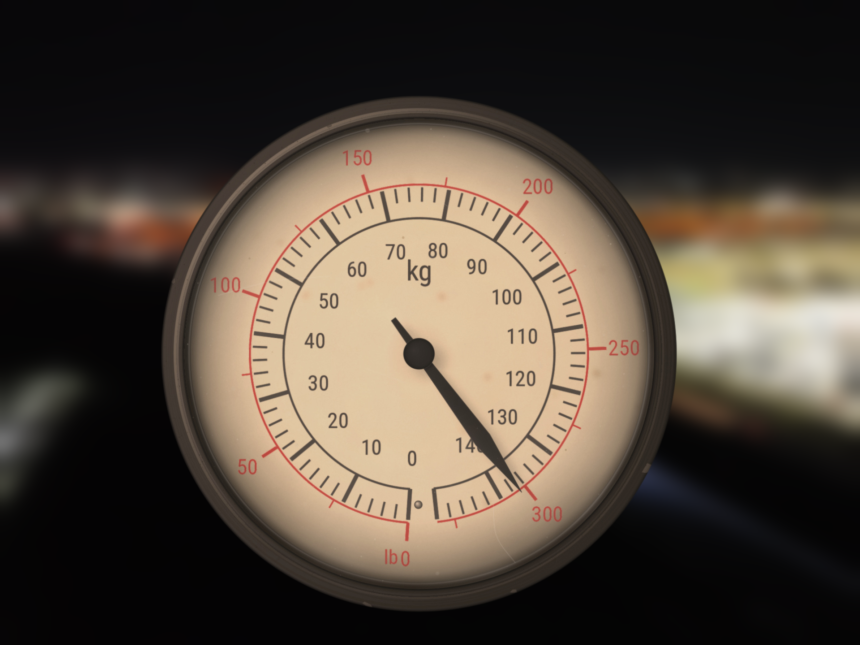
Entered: 137
